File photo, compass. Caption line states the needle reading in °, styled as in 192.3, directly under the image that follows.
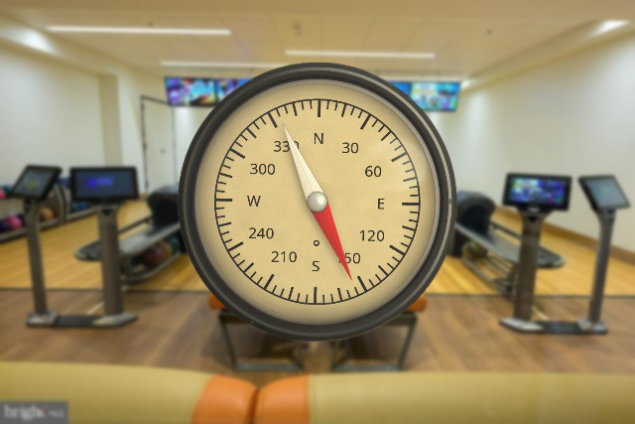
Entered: 155
